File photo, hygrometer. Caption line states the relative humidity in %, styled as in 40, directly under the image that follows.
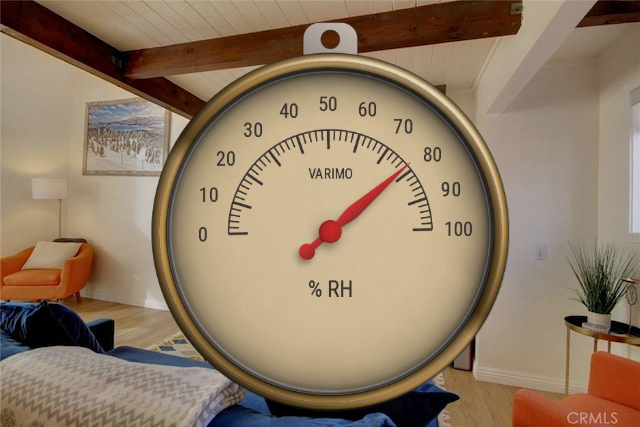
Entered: 78
